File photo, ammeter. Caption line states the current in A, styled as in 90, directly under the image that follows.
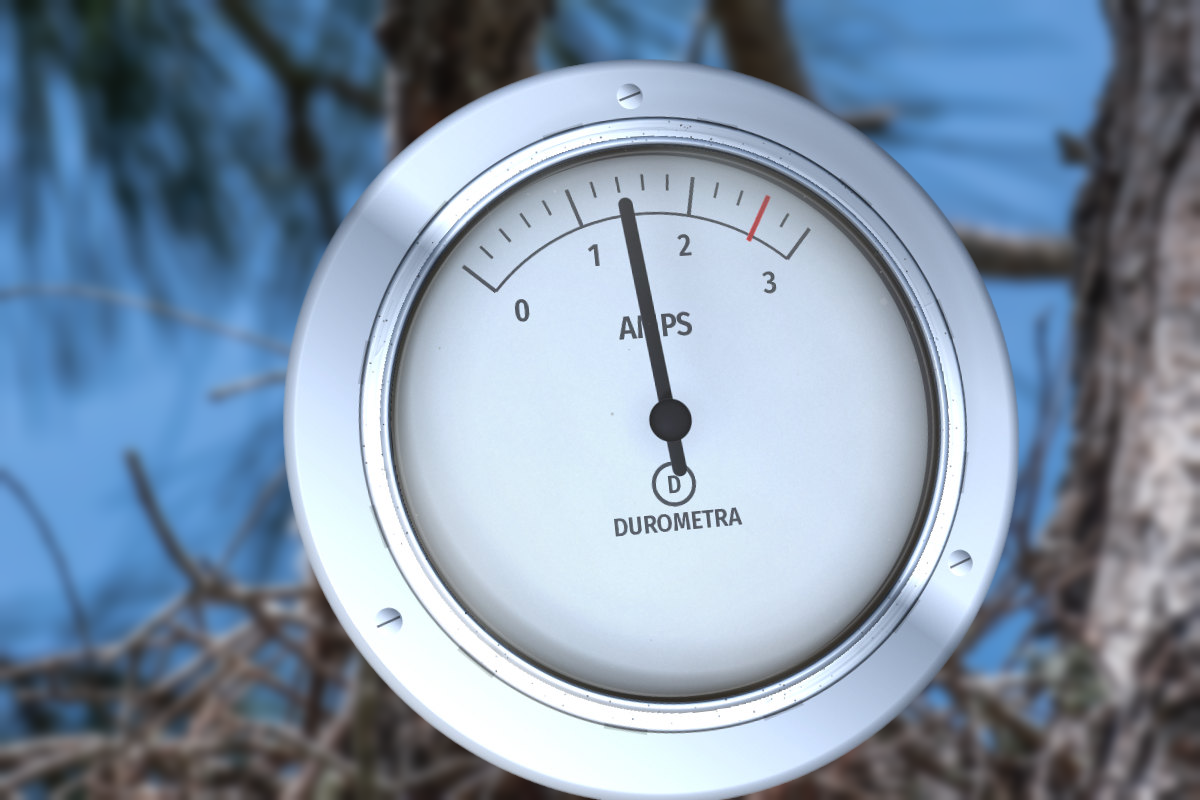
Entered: 1.4
